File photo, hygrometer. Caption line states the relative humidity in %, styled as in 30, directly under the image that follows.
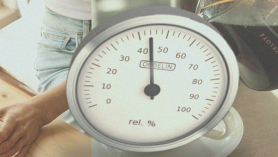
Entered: 44
